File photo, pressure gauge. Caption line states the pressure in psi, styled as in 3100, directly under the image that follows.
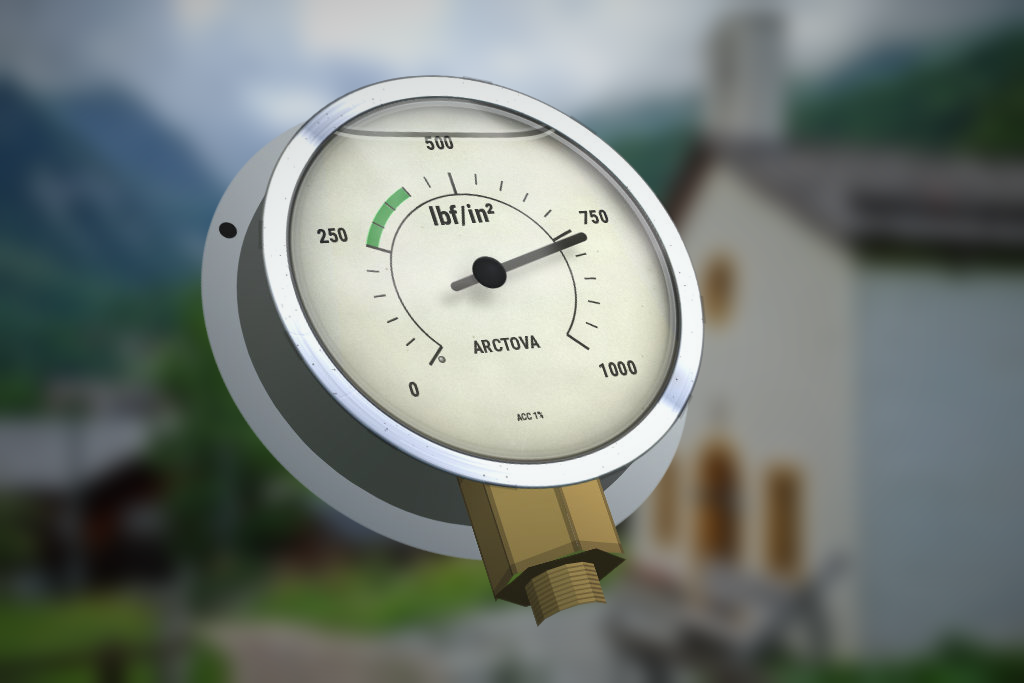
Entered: 775
